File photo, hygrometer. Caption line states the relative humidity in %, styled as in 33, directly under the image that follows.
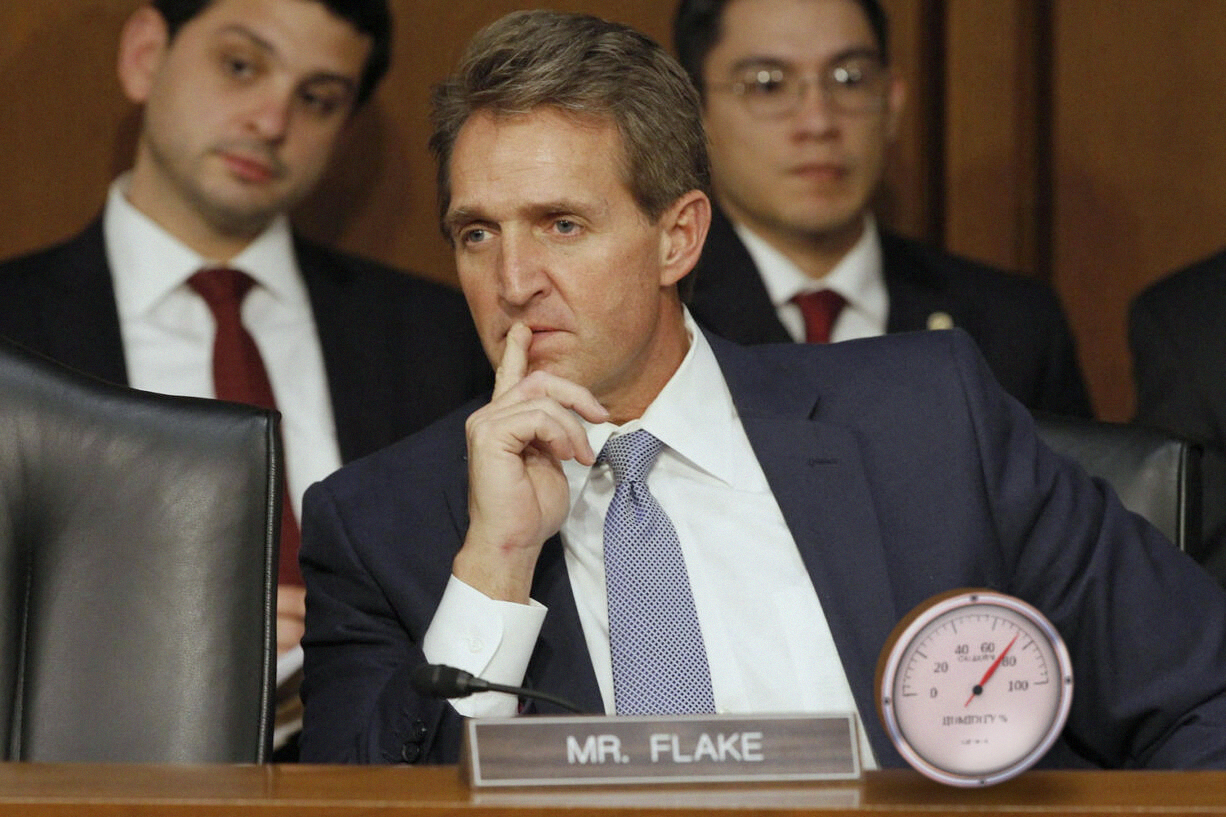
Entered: 72
